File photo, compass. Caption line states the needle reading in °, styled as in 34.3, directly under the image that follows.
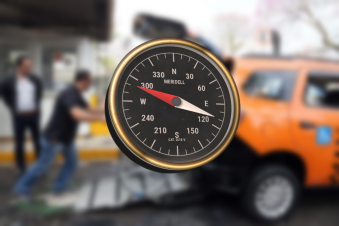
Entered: 290
